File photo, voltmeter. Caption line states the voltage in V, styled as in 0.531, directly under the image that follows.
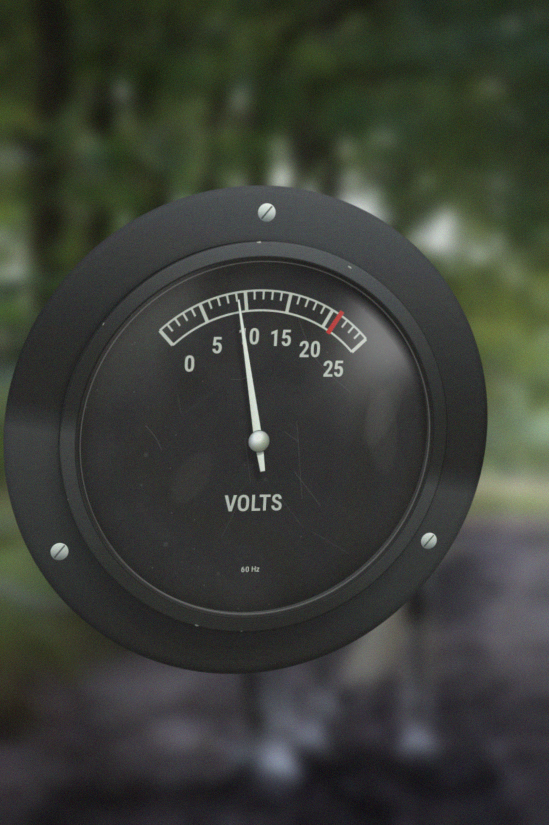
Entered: 9
